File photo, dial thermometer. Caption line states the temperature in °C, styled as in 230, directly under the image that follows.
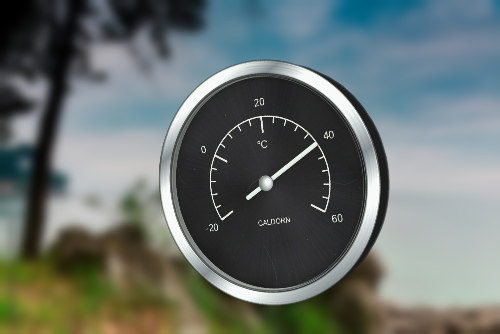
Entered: 40
